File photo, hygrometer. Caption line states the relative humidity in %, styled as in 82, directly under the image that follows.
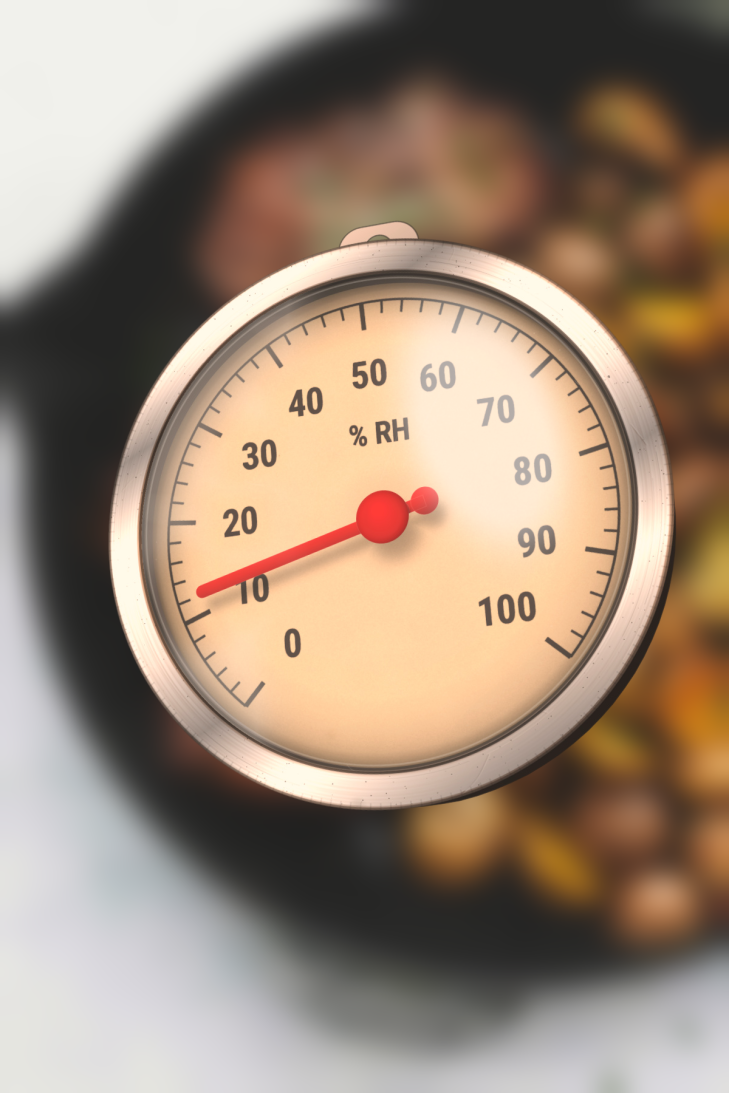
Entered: 12
